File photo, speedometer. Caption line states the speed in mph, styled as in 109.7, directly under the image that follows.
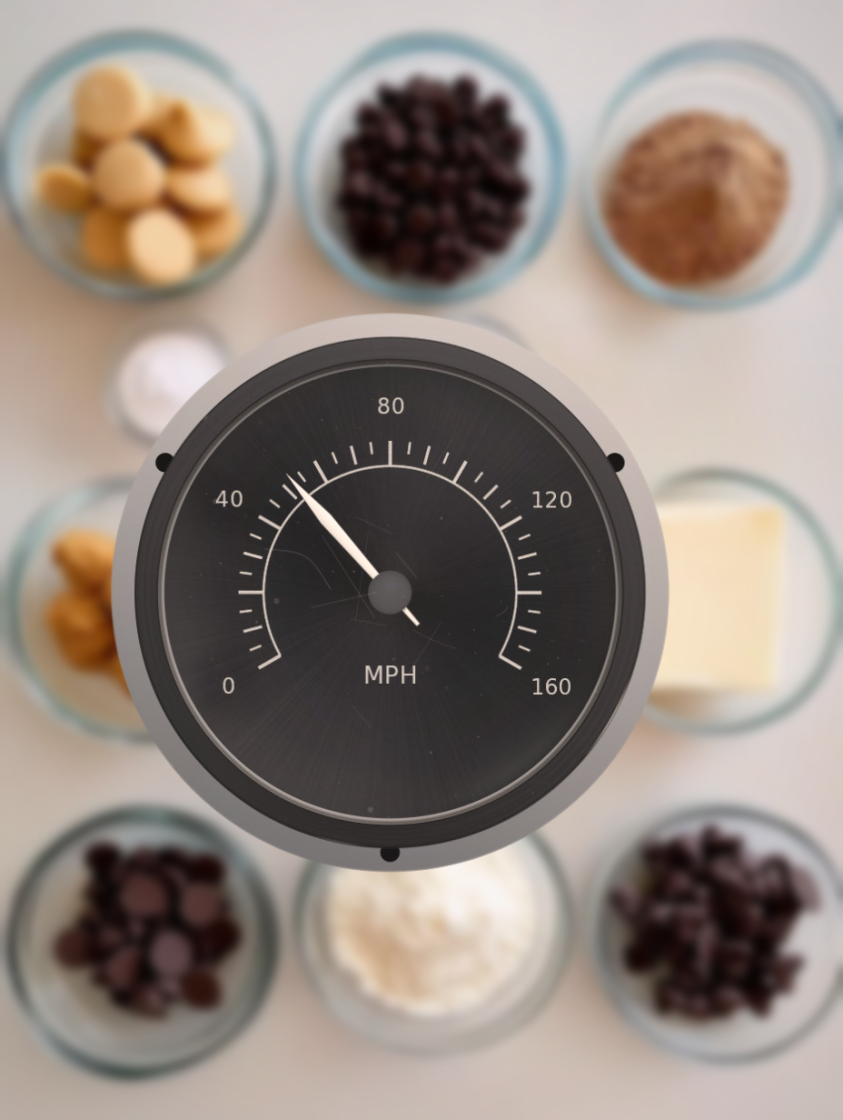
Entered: 52.5
